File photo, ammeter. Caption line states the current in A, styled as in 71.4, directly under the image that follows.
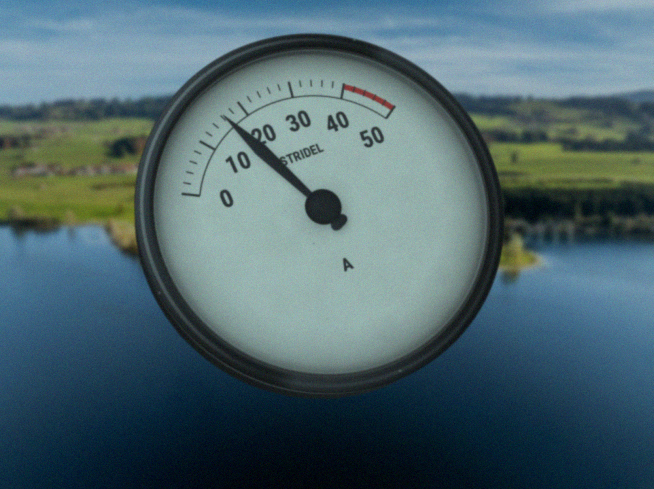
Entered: 16
